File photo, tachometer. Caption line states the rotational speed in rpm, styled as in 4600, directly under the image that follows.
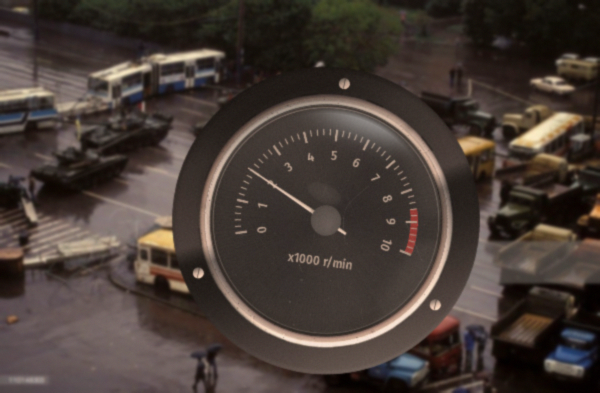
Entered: 2000
